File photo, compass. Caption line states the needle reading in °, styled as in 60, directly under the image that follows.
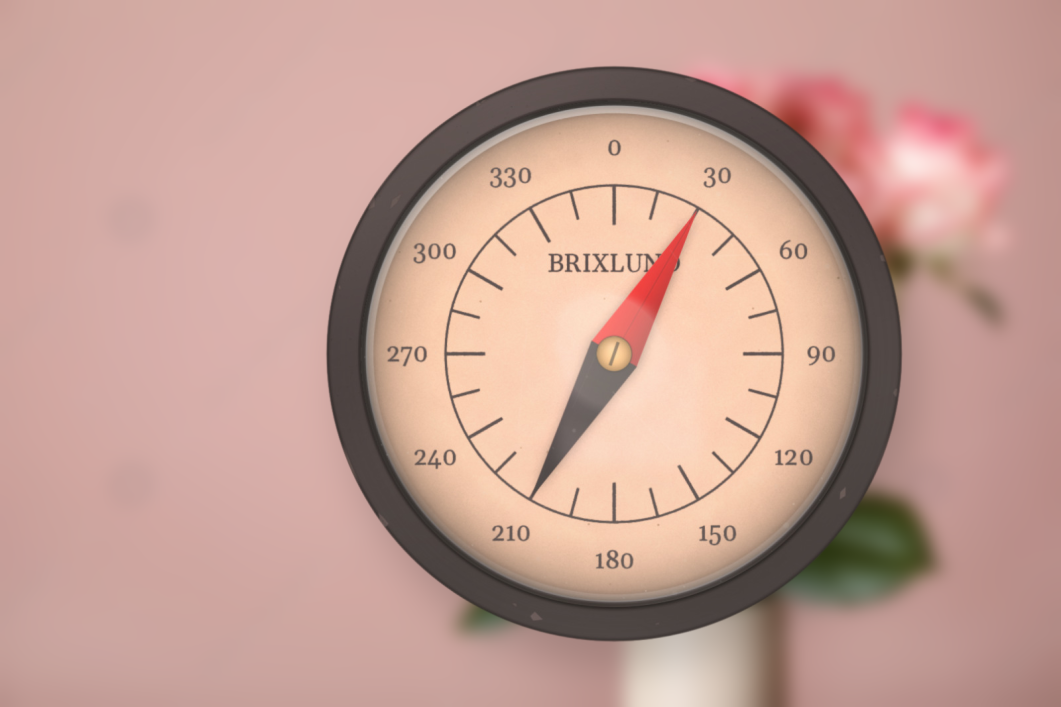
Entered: 30
